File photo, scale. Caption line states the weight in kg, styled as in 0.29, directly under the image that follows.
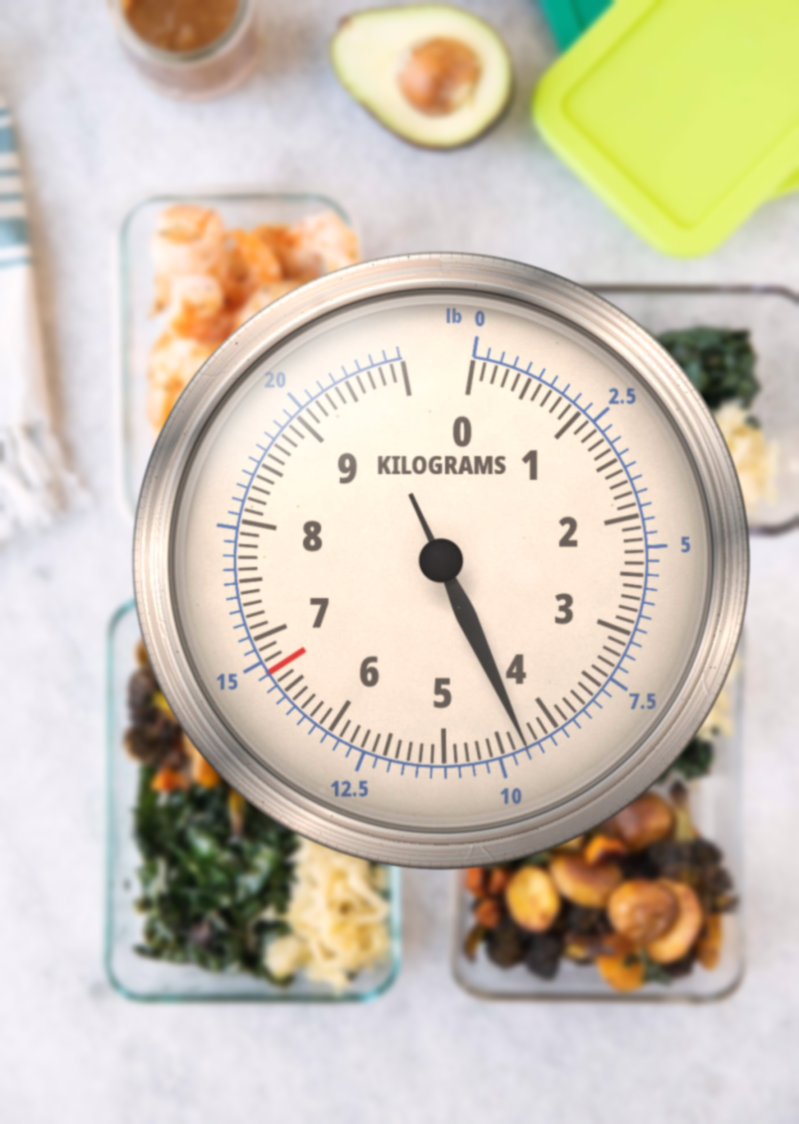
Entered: 4.3
